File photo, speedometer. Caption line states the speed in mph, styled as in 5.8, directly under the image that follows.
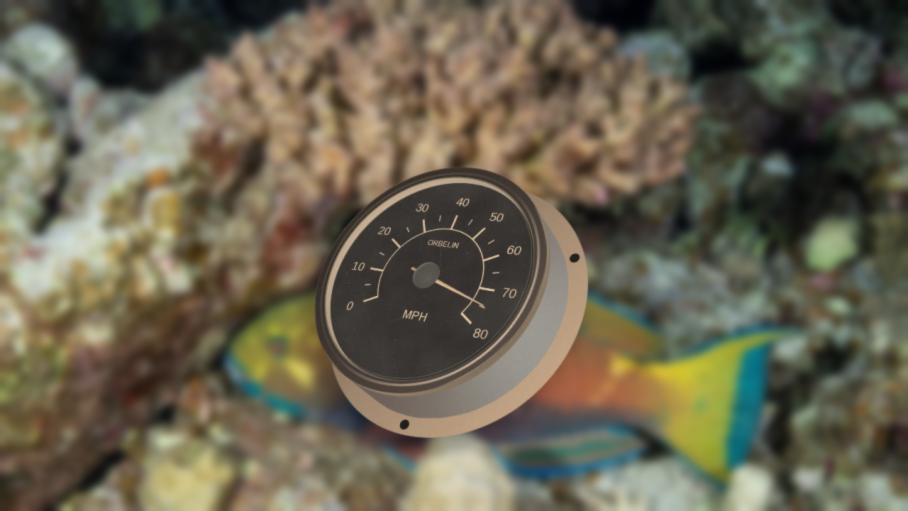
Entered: 75
